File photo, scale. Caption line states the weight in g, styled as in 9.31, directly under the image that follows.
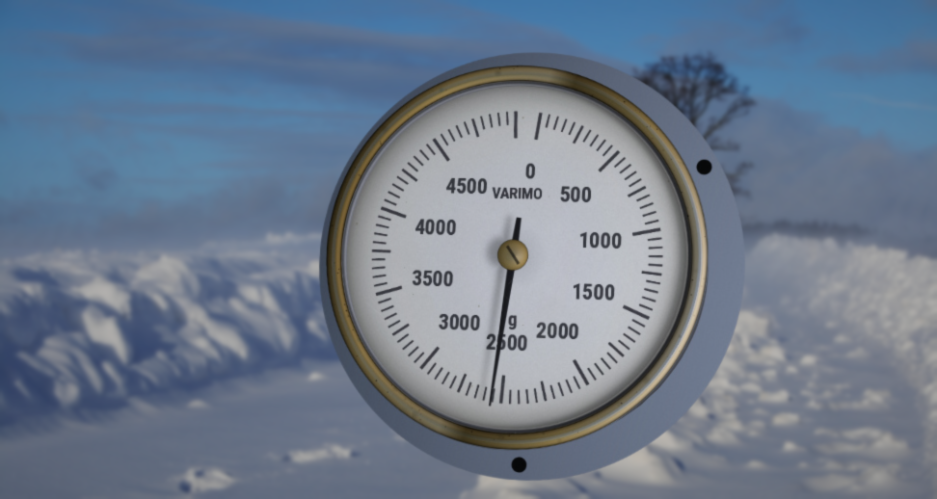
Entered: 2550
